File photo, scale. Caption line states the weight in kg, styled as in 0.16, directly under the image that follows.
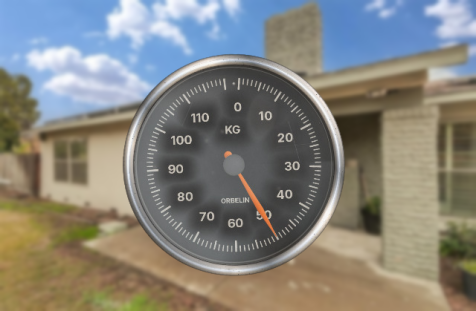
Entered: 50
